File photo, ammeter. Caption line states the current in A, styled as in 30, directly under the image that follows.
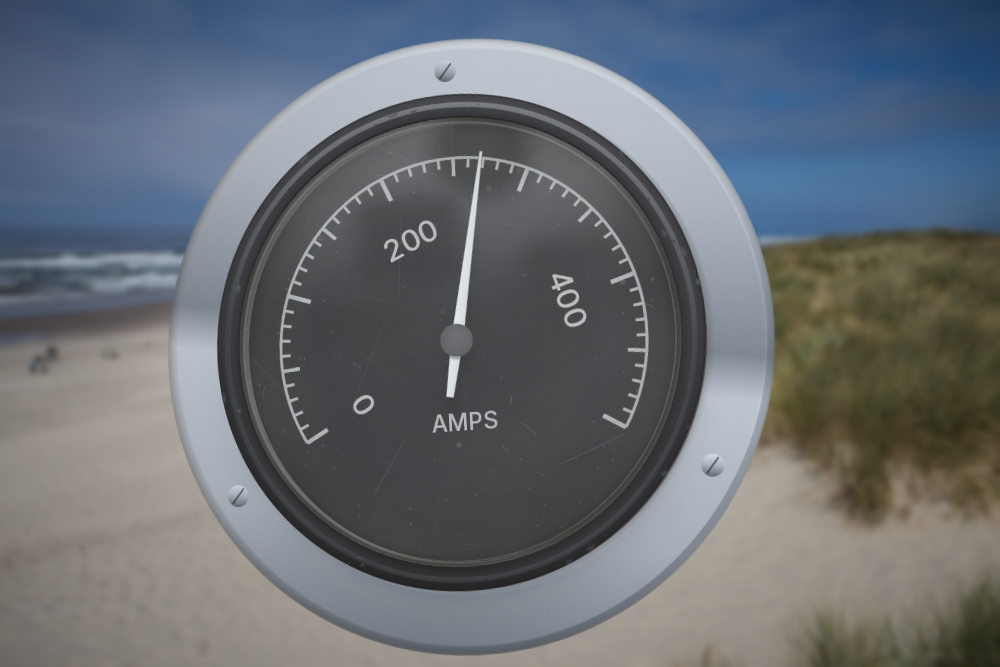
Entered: 270
